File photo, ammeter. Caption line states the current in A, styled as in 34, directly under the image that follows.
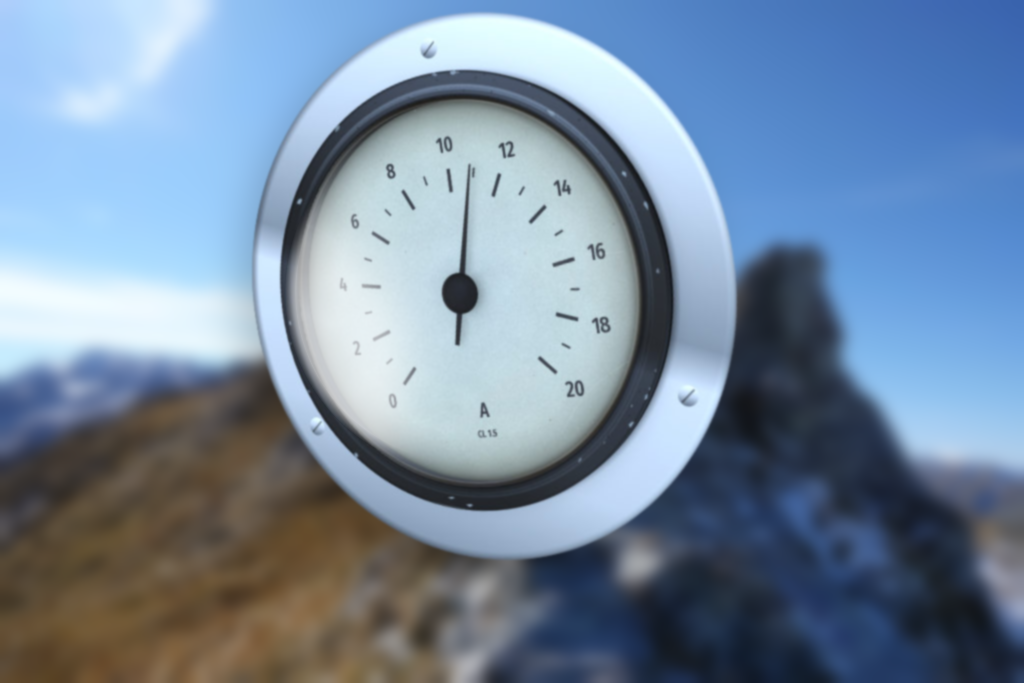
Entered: 11
